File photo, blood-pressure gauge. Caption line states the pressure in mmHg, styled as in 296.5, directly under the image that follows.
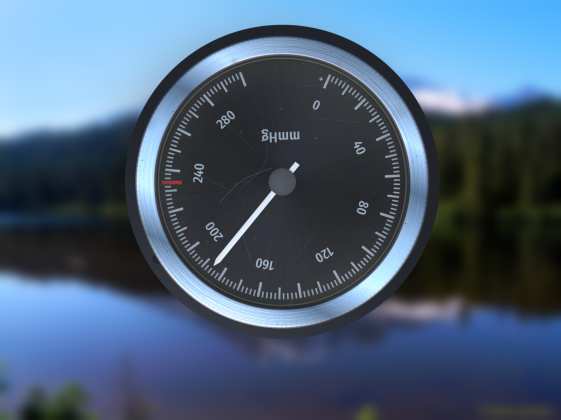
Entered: 186
